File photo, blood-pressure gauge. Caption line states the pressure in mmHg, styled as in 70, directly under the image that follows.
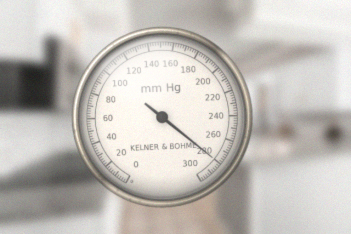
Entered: 280
